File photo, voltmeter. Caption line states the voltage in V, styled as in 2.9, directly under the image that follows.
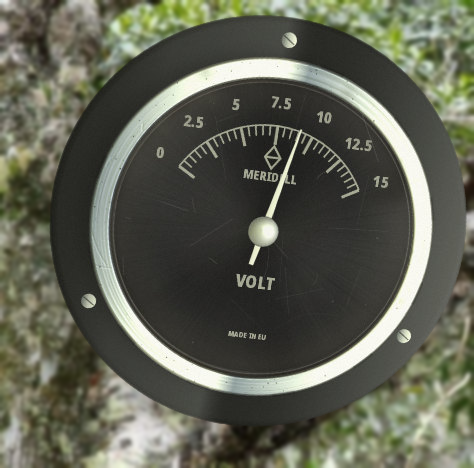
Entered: 9
